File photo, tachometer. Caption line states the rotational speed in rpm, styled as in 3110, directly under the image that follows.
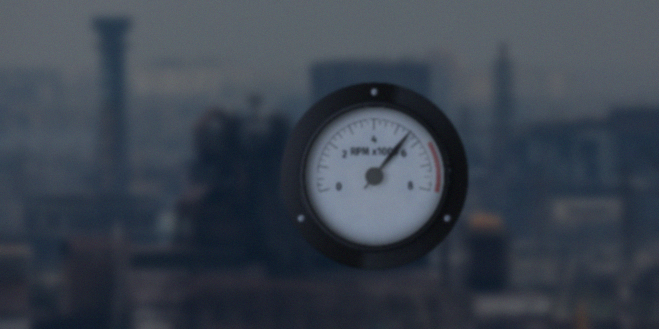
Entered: 5500
